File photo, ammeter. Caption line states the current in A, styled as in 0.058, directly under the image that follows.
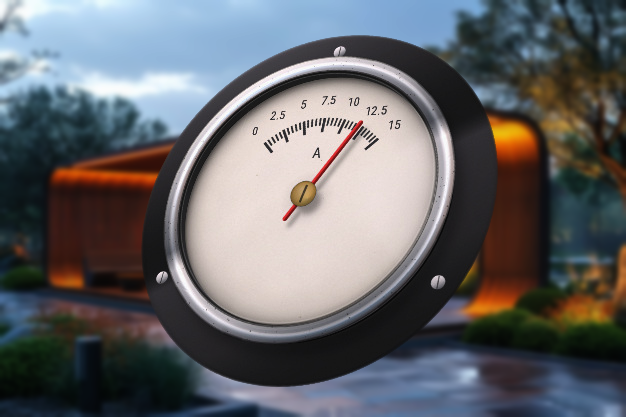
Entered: 12.5
